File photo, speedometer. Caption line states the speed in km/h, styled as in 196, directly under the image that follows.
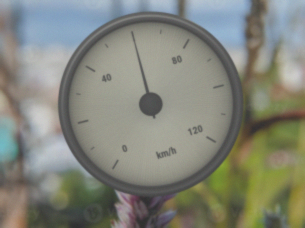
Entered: 60
